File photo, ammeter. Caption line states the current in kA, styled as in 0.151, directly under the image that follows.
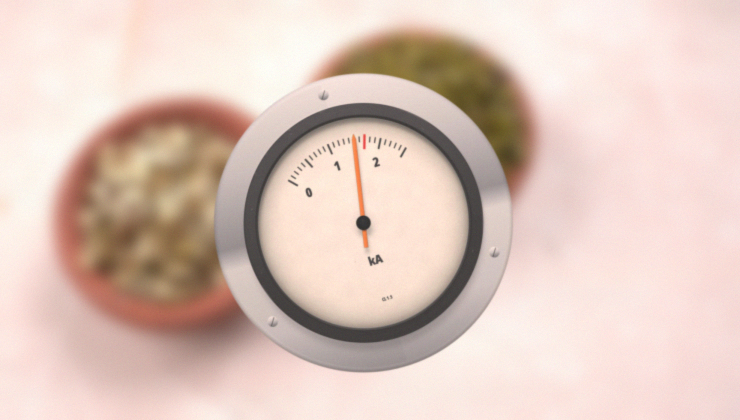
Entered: 1.5
